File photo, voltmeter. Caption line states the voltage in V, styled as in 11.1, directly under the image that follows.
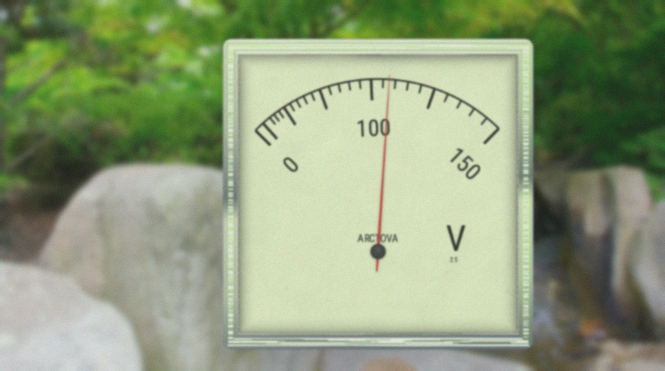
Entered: 107.5
